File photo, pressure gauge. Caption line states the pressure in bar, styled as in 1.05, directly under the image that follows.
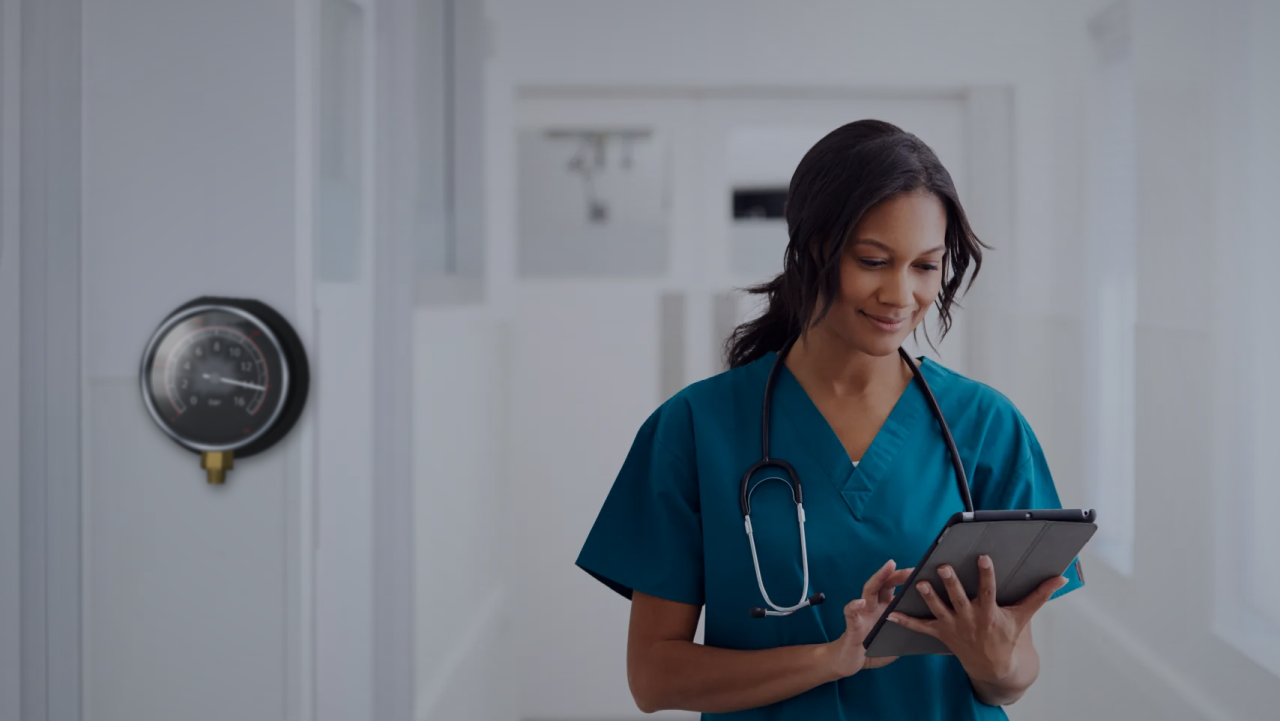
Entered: 14
